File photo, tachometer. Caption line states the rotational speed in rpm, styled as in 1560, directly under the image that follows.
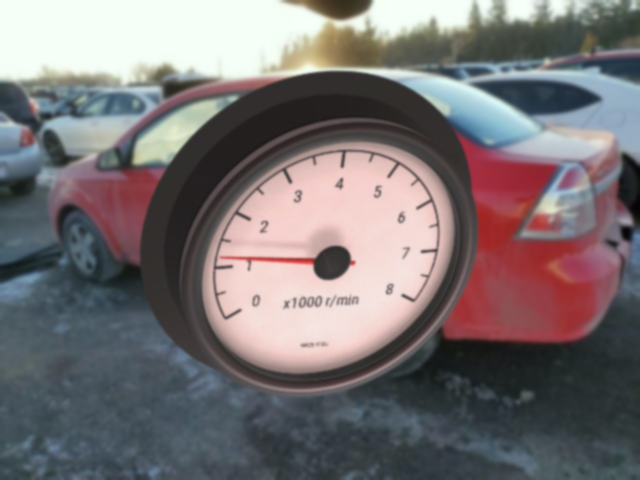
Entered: 1250
